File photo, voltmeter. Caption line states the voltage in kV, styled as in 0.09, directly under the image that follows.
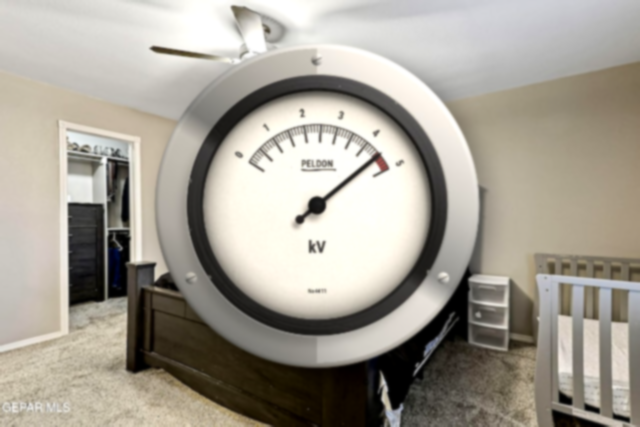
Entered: 4.5
